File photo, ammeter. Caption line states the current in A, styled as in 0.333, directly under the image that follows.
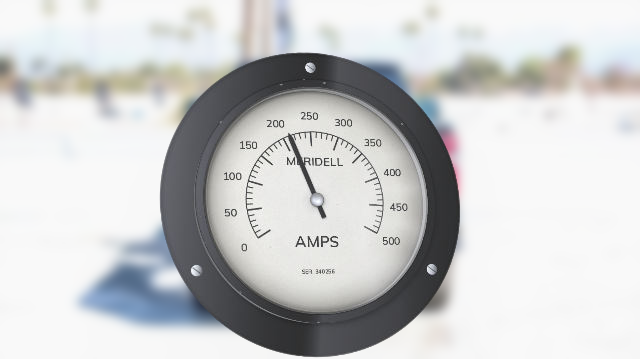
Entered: 210
